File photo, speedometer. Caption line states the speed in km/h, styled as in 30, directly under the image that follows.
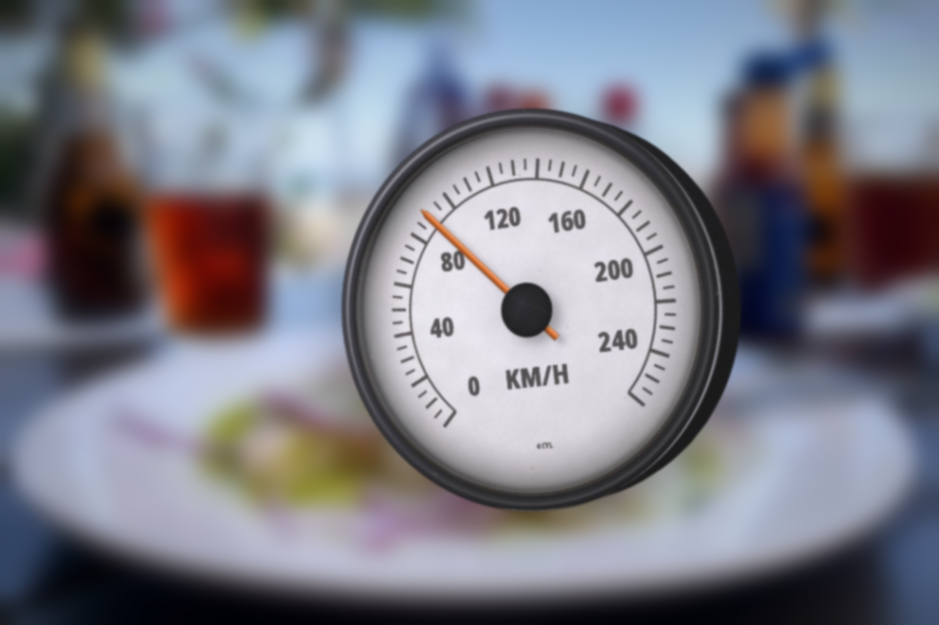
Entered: 90
